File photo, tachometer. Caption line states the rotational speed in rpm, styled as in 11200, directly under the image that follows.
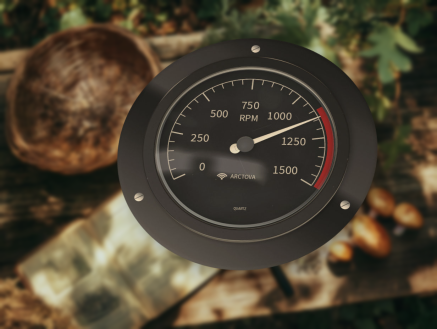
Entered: 1150
